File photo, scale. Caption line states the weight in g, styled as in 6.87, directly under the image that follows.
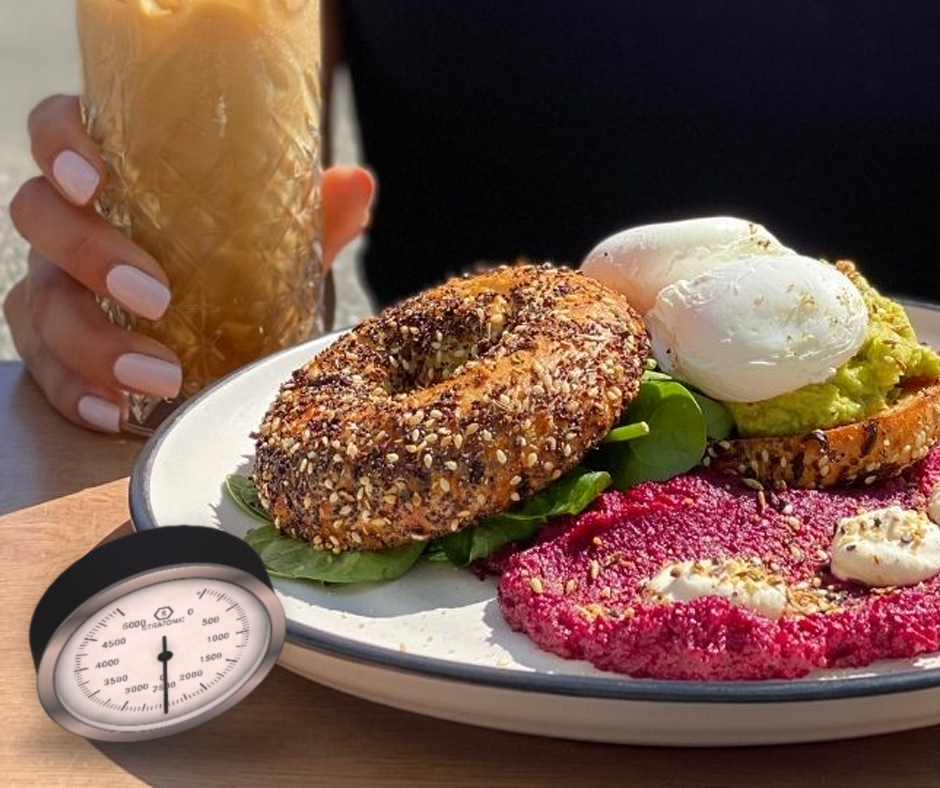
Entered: 2500
